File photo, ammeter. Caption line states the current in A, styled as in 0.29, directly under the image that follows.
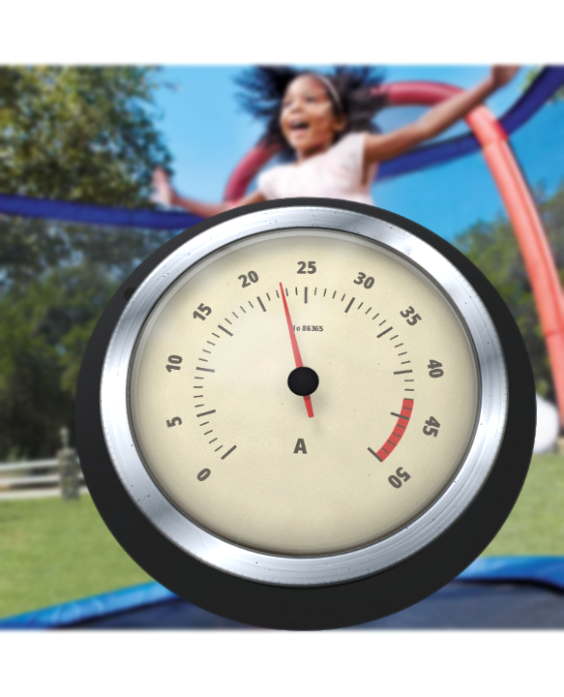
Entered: 22.5
